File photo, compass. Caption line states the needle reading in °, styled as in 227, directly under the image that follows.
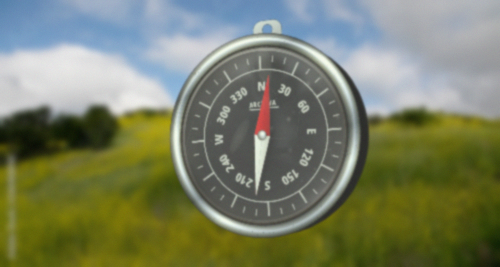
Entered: 10
